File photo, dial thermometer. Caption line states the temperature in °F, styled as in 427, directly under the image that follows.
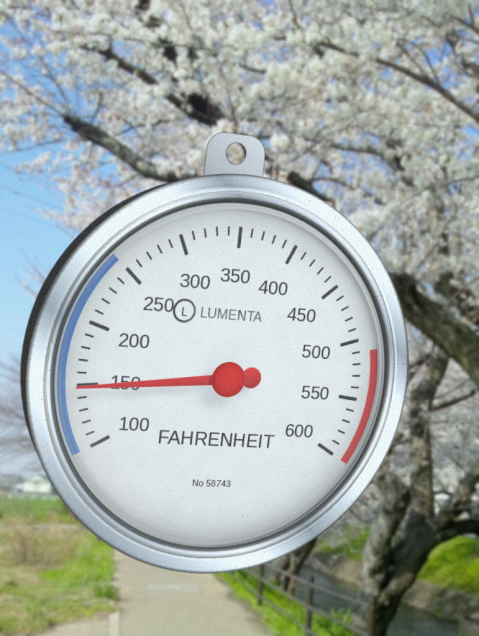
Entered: 150
